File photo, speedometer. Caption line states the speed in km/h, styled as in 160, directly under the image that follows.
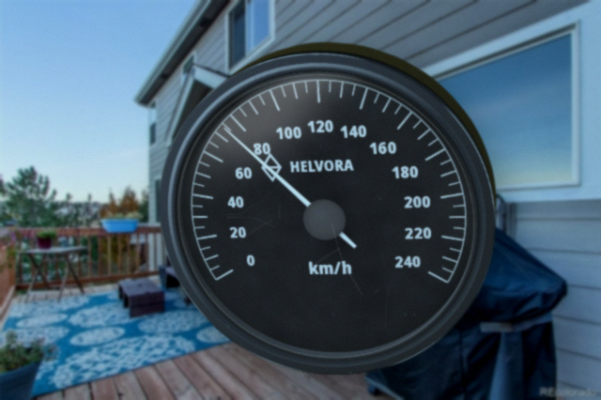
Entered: 75
